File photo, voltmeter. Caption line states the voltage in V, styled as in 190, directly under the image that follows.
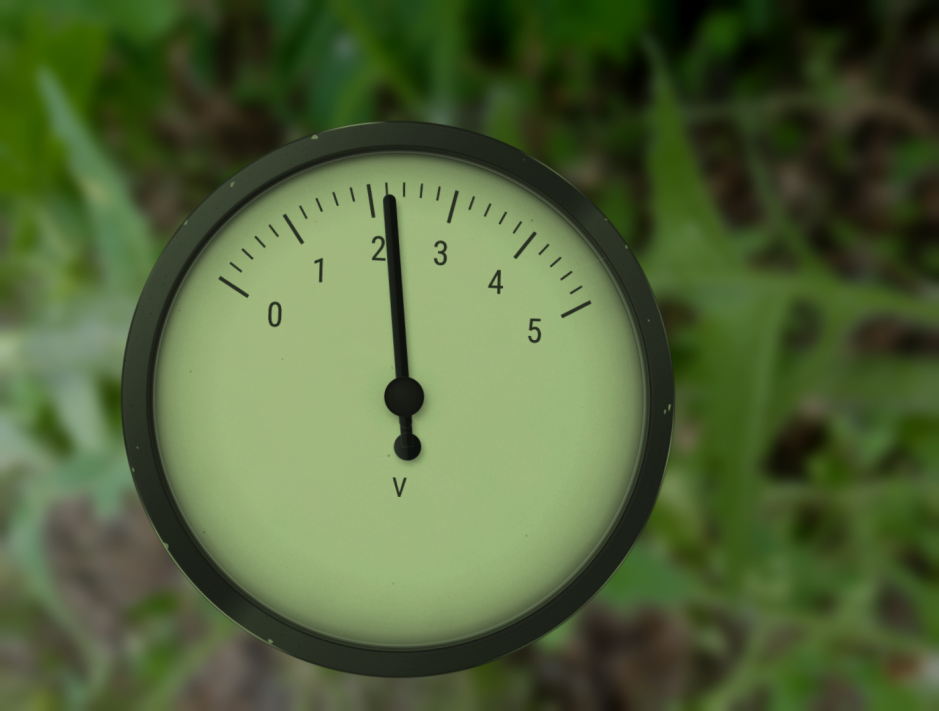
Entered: 2.2
